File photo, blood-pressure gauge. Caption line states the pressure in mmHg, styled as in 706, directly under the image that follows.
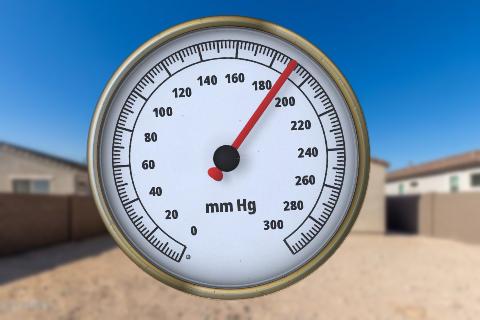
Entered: 190
